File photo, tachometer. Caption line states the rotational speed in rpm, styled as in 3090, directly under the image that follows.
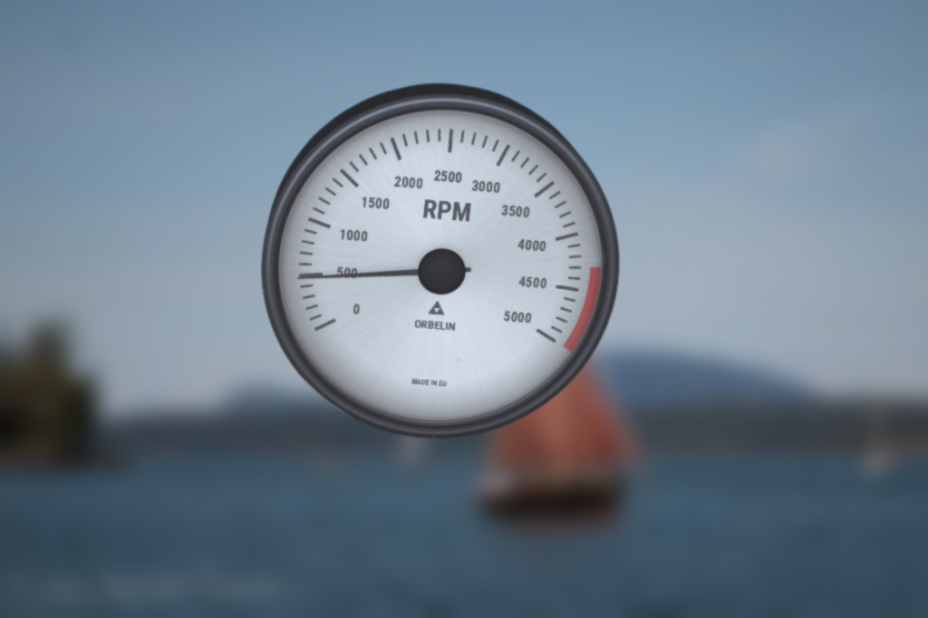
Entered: 500
